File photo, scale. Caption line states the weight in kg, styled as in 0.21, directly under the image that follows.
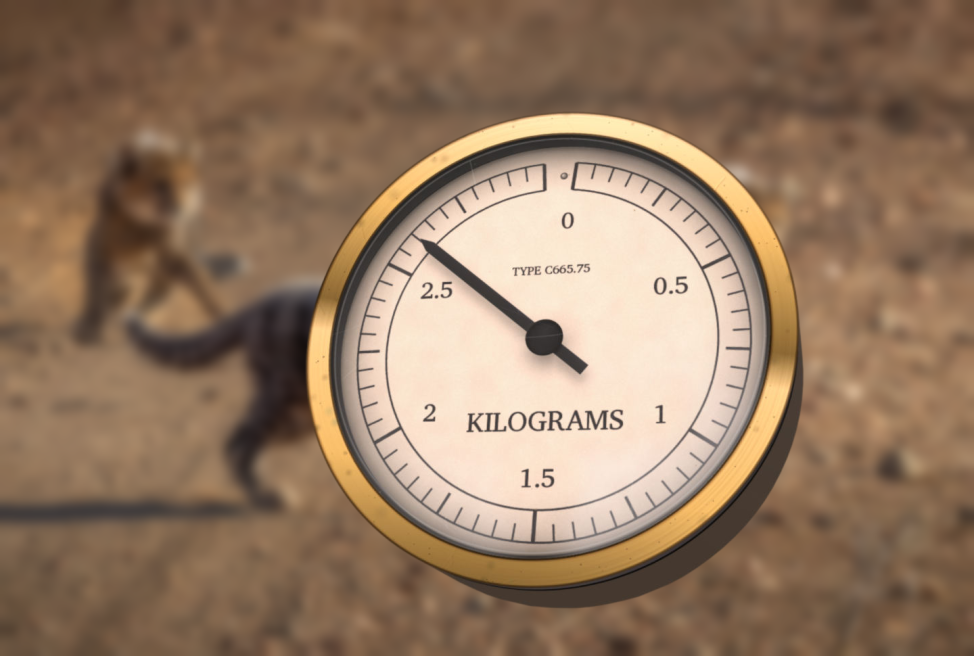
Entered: 2.6
